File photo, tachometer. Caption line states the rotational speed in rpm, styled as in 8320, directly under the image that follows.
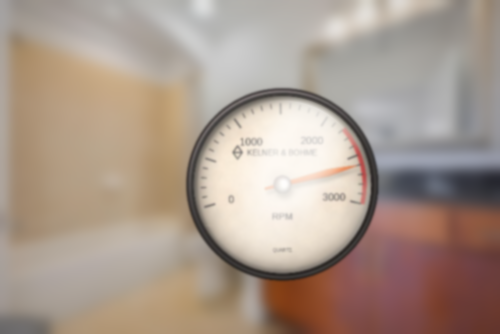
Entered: 2600
